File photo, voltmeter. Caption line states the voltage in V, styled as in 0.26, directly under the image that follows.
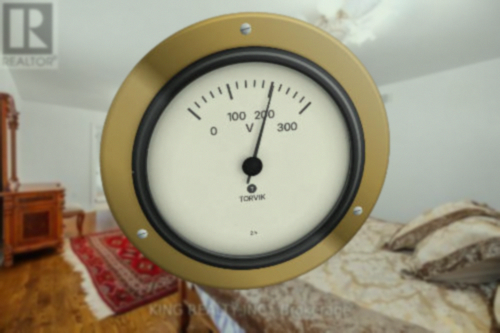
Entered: 200
